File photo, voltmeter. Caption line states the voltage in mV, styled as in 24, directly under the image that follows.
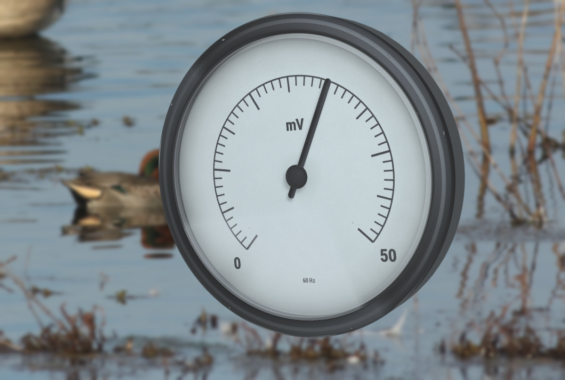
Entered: 30
